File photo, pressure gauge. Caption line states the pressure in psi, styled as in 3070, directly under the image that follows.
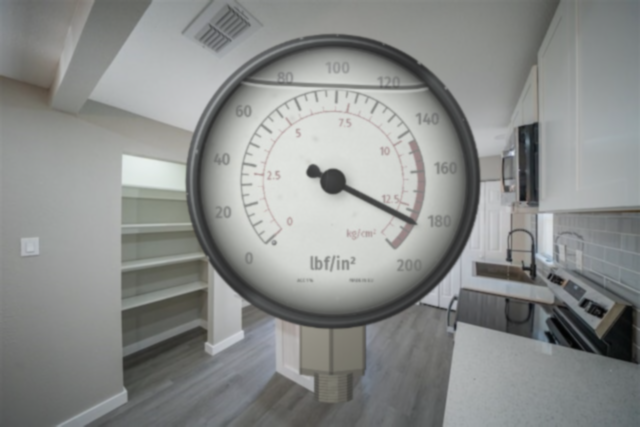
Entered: 185
